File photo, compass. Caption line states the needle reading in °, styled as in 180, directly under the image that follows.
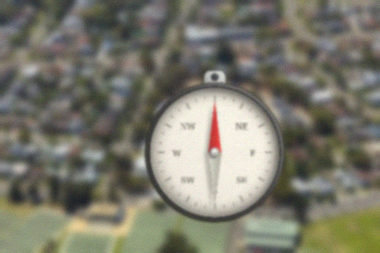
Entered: 0
